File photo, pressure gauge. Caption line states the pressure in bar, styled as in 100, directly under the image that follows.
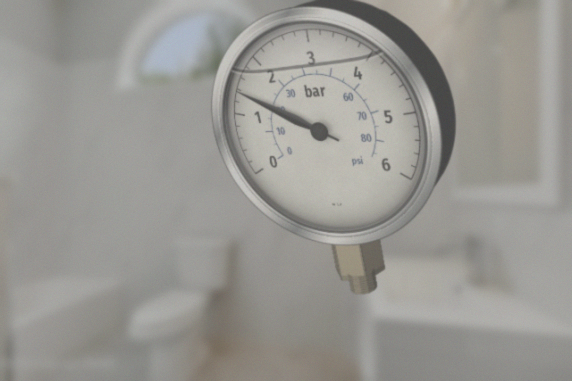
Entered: 1.4
